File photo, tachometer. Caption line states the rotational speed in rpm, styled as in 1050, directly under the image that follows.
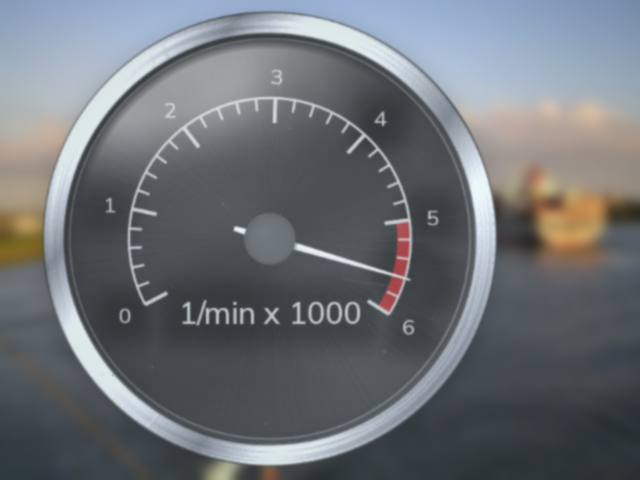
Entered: 5600
